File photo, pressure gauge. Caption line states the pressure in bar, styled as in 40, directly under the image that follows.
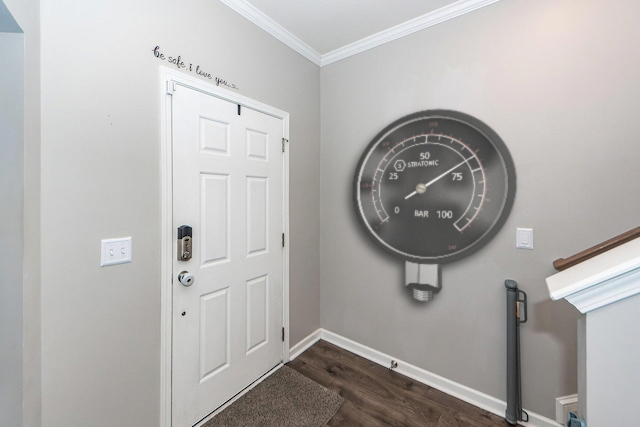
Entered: 70
